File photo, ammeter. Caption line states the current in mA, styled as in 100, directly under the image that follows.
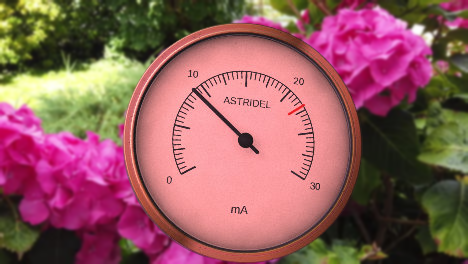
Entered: 9
